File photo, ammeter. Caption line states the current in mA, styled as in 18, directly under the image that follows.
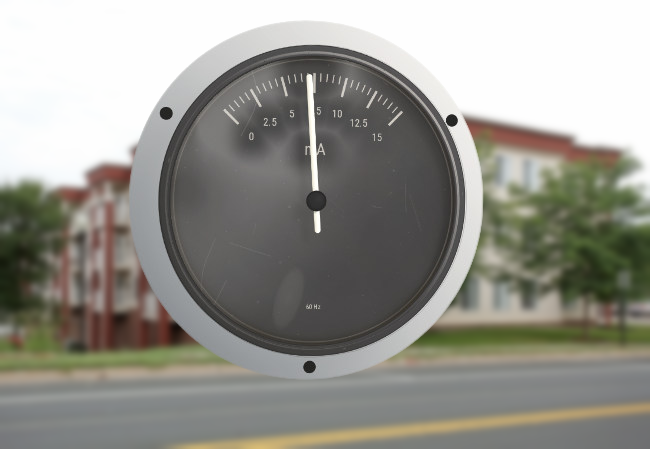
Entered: 7
